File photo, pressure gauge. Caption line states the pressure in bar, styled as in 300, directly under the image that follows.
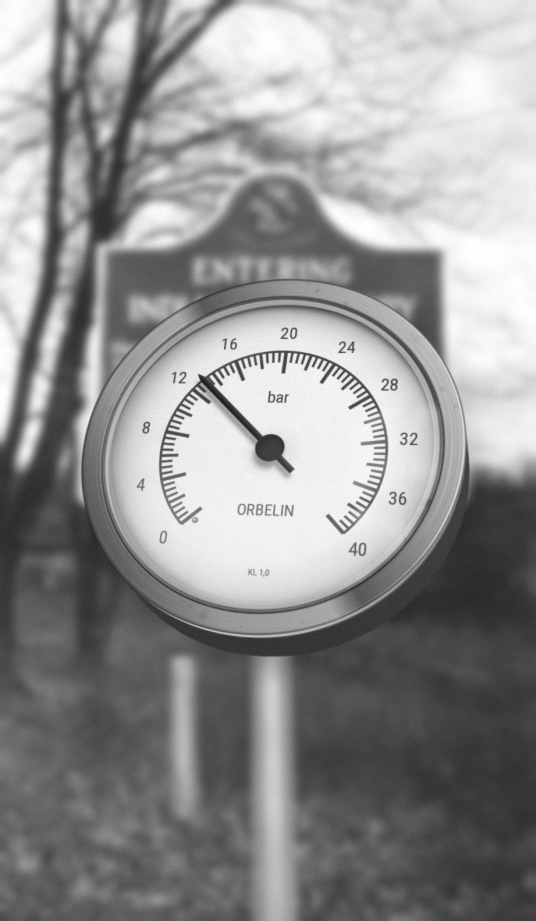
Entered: 13
